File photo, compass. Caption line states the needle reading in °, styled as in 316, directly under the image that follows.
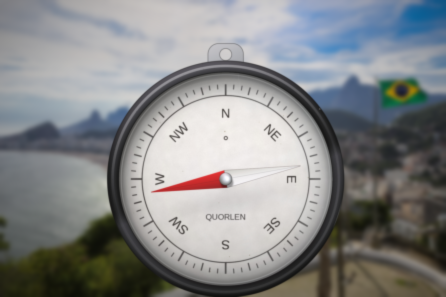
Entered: 260
